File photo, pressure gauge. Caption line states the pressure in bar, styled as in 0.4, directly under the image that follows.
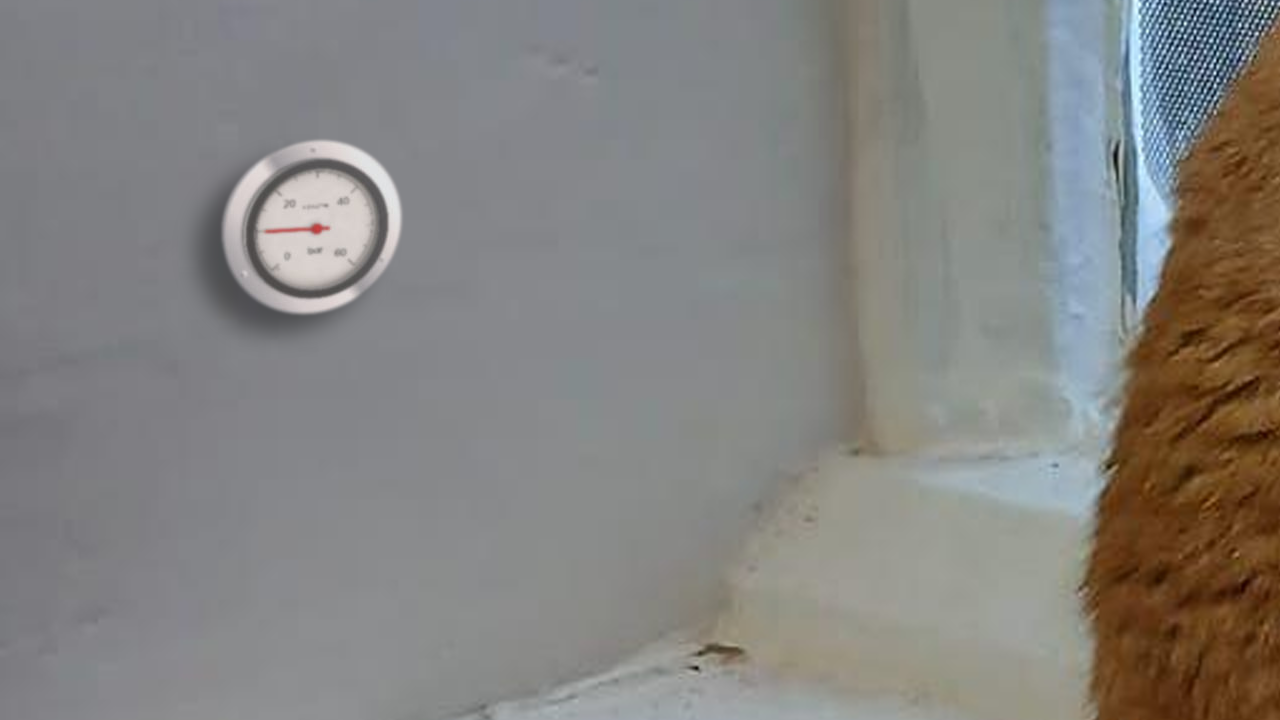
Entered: 10
